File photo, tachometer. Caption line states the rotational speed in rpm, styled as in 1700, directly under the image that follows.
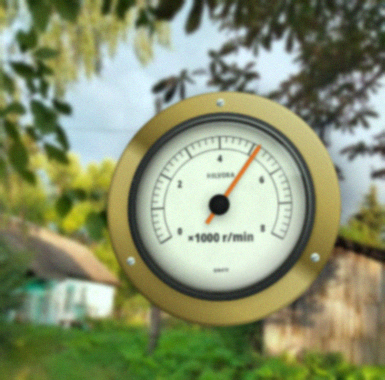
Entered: 5200
